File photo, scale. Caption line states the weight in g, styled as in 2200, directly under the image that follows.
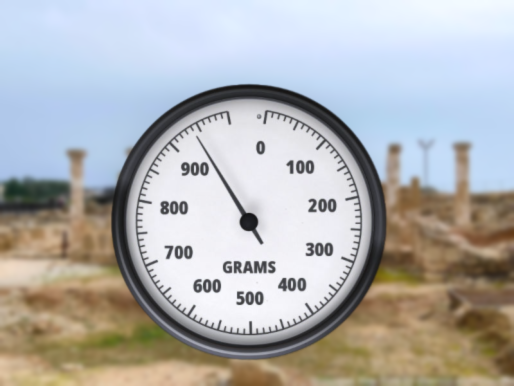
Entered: 940
